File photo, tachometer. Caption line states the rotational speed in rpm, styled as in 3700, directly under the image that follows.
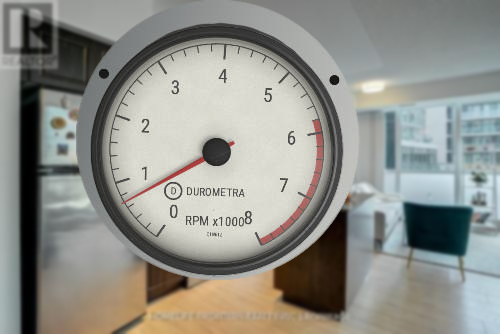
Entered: 700
